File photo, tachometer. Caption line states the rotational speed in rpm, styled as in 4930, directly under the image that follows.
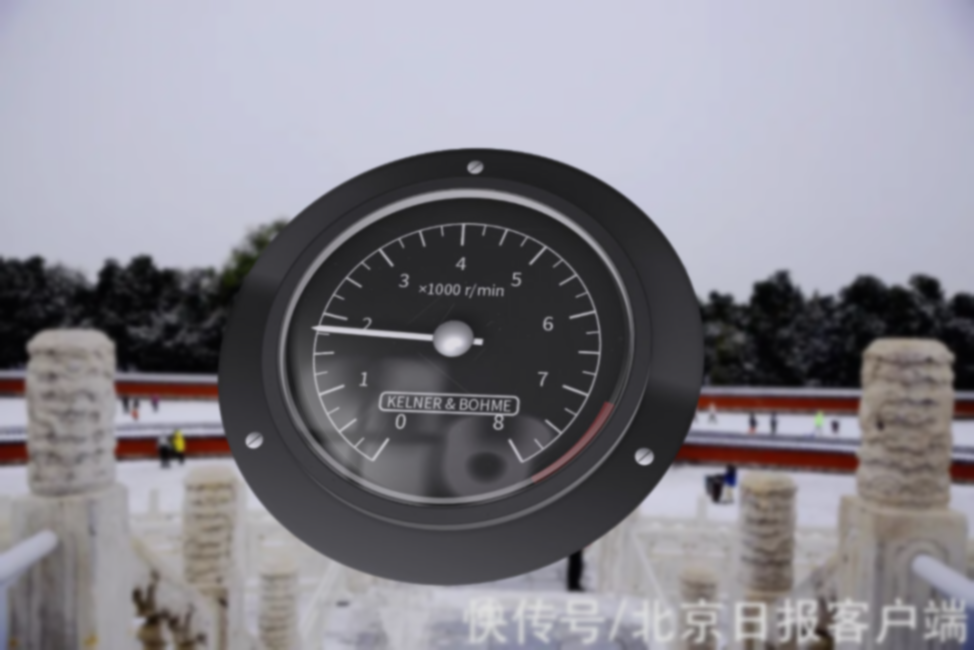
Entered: 1750
